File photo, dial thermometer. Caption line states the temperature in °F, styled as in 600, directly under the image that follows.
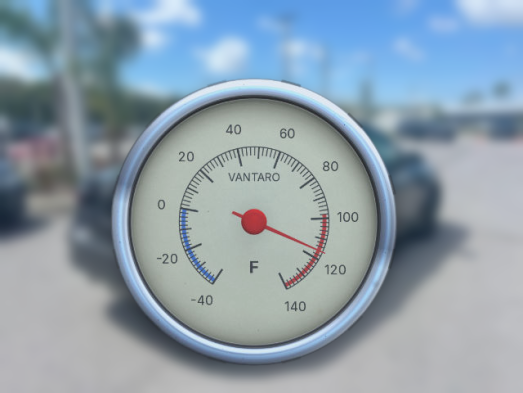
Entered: 116
